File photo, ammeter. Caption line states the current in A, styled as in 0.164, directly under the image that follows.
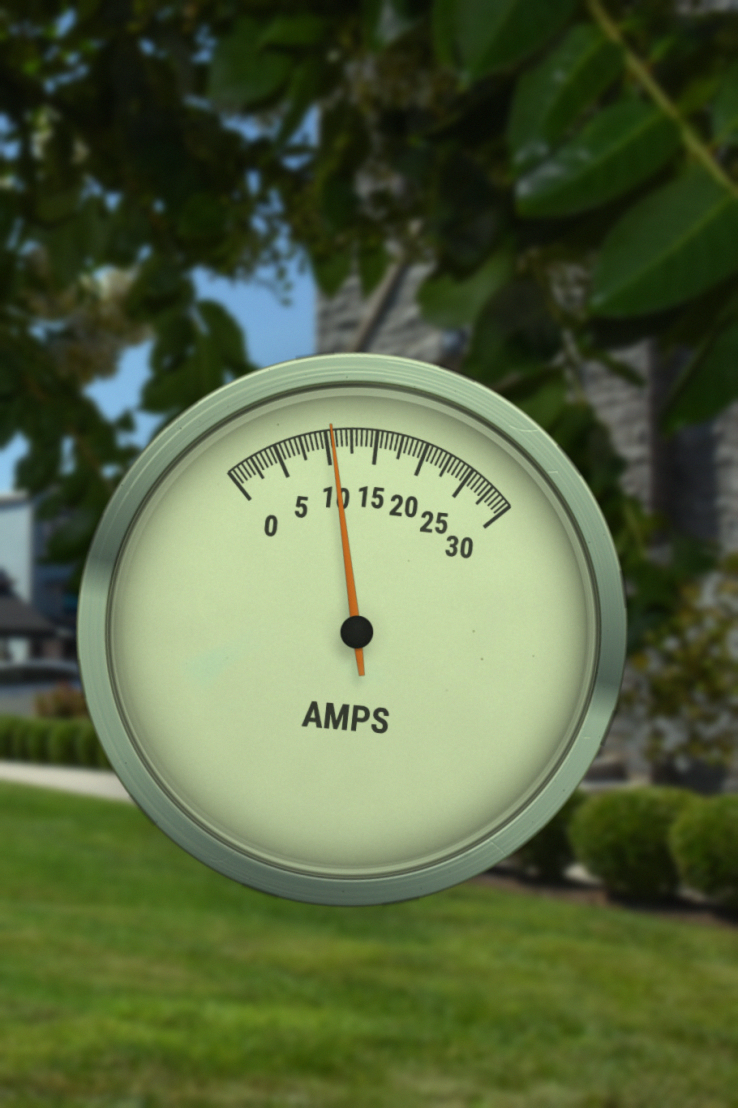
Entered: 10.5
